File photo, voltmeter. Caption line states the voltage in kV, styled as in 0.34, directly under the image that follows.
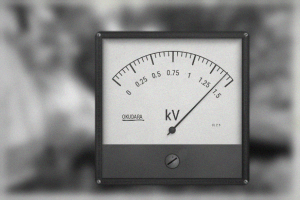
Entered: 1.4
